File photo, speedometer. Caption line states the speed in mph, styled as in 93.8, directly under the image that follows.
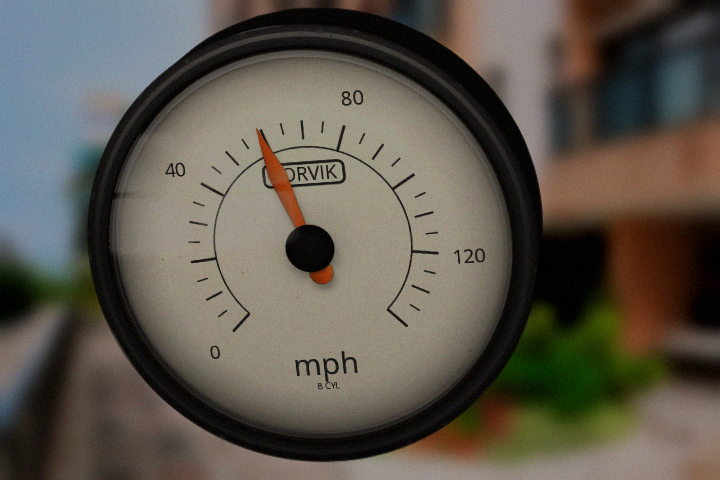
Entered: 60
